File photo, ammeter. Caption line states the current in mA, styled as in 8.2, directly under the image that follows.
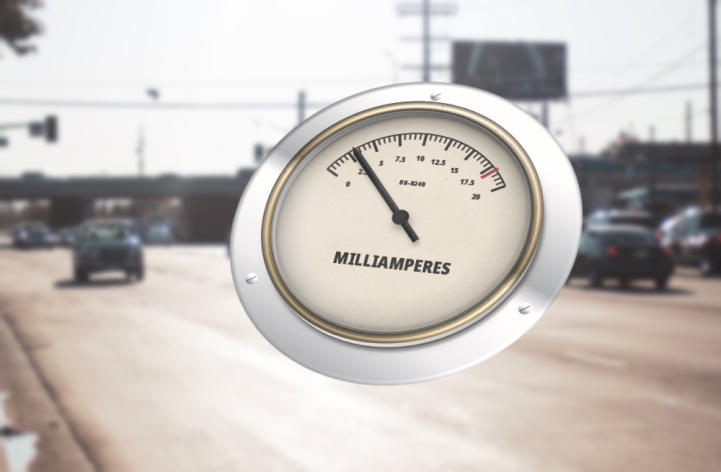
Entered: 3
